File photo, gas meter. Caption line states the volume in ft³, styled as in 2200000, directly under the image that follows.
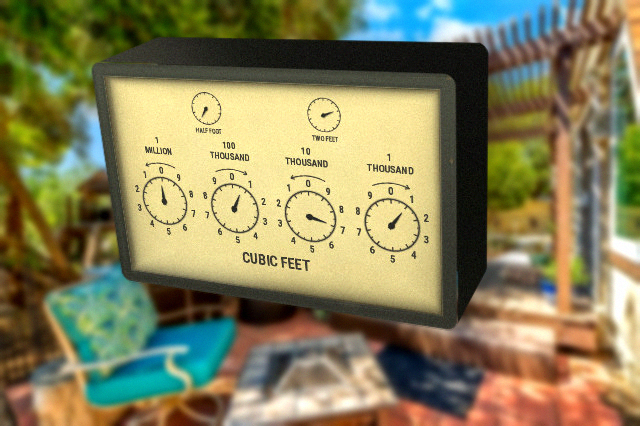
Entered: 7100
